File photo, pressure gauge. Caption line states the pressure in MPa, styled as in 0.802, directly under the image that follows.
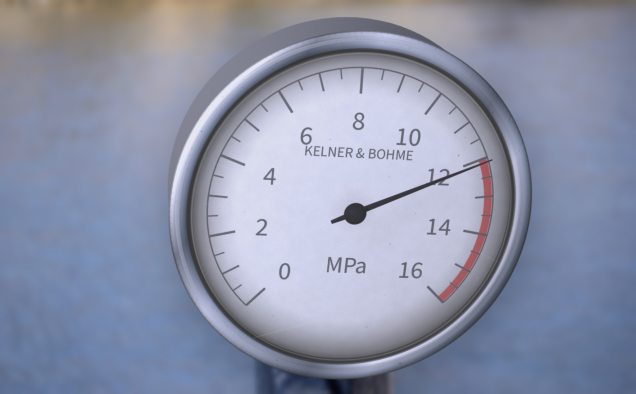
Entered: 12
